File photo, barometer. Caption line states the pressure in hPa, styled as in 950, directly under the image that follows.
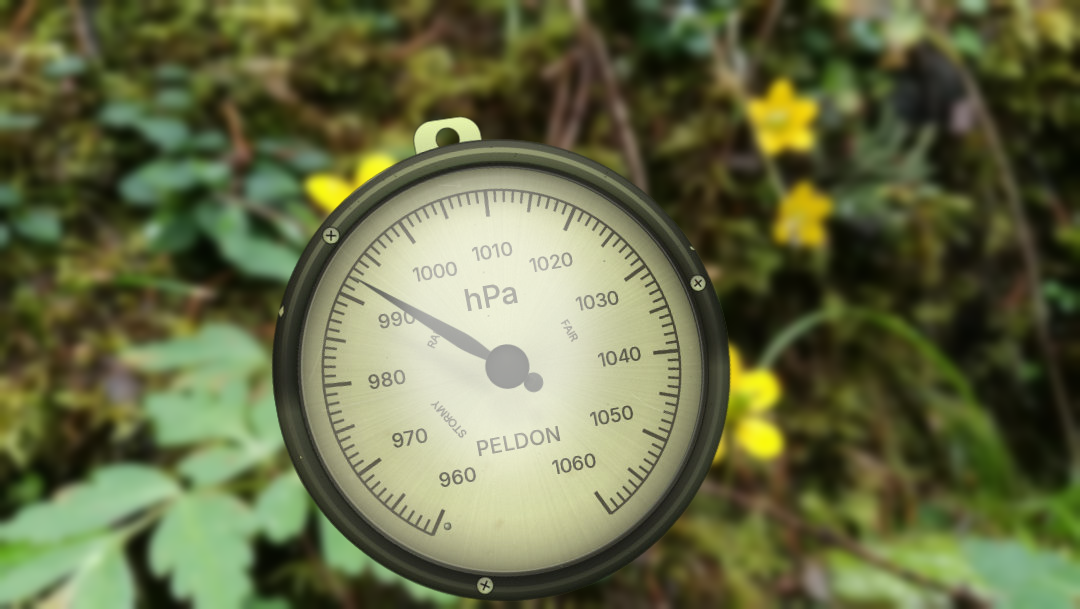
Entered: 992
